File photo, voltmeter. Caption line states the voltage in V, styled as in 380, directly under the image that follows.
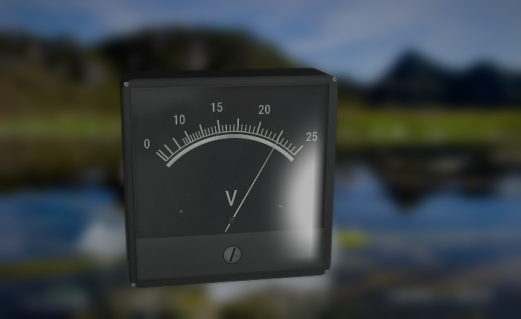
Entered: 22.5
